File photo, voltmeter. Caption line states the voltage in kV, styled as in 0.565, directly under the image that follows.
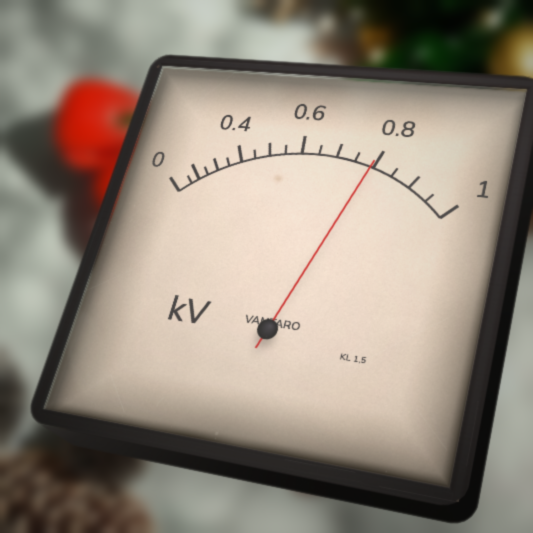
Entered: 0.8
